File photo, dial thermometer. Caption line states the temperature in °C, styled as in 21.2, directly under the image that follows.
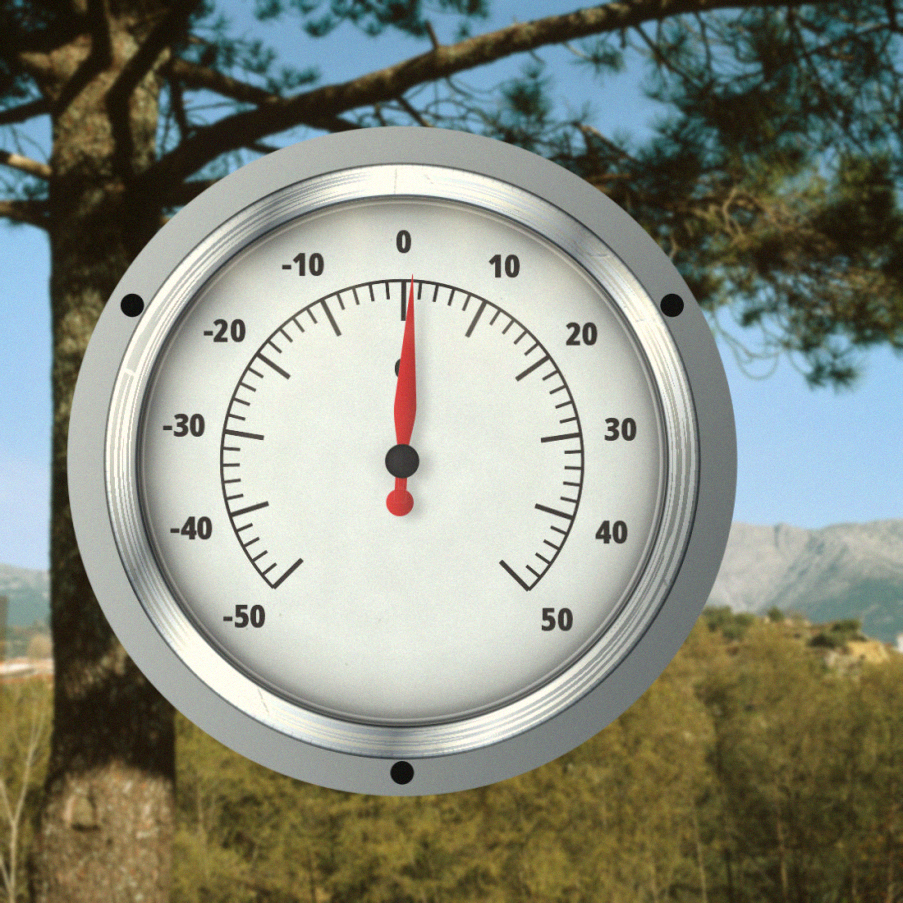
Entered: 1
